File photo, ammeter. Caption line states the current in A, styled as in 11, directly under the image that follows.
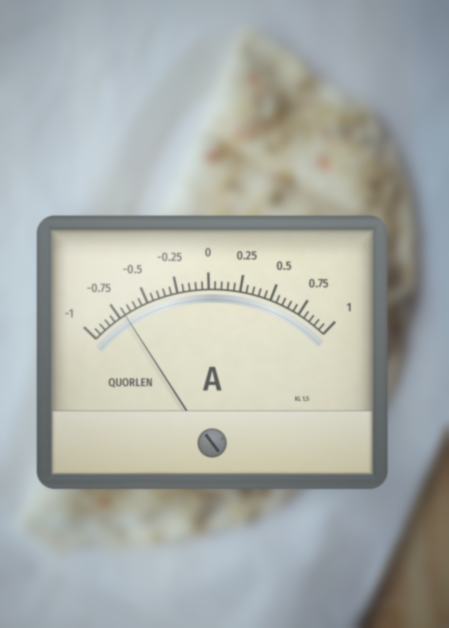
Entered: -0.7
